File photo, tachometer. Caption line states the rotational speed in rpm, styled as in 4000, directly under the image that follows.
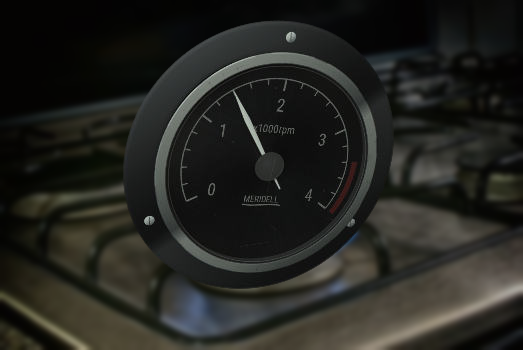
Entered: 1400
